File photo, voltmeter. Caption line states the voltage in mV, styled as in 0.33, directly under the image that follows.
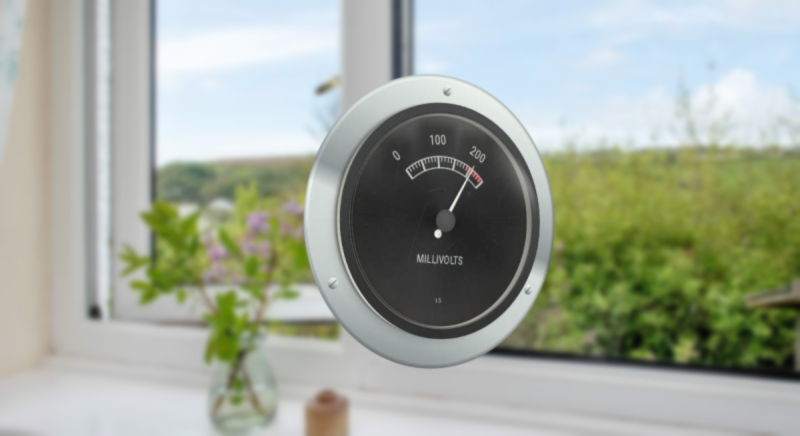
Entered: 200
